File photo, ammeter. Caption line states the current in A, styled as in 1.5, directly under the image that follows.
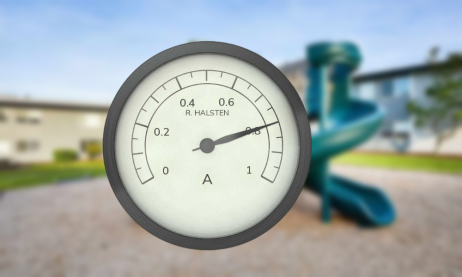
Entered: 0.8
